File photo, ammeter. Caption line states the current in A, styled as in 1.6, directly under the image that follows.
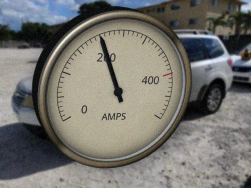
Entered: 200
